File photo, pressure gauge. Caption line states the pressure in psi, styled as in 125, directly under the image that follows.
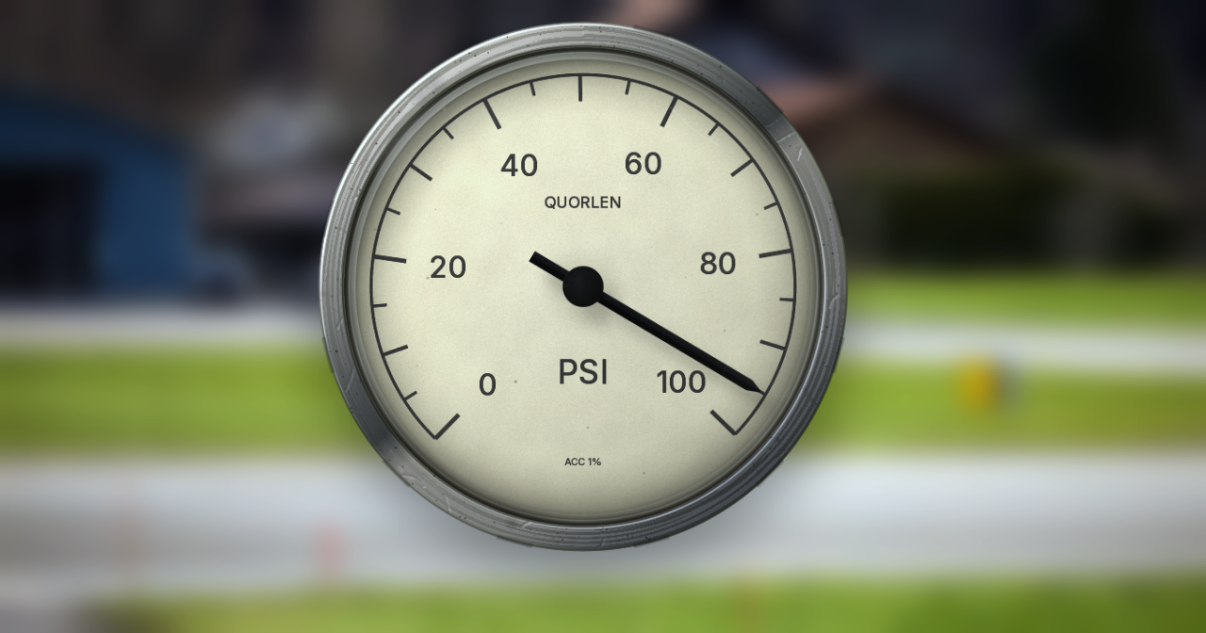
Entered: 95
